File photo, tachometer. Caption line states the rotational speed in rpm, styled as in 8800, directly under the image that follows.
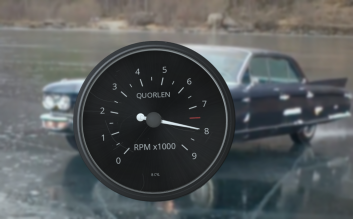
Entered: 8000
